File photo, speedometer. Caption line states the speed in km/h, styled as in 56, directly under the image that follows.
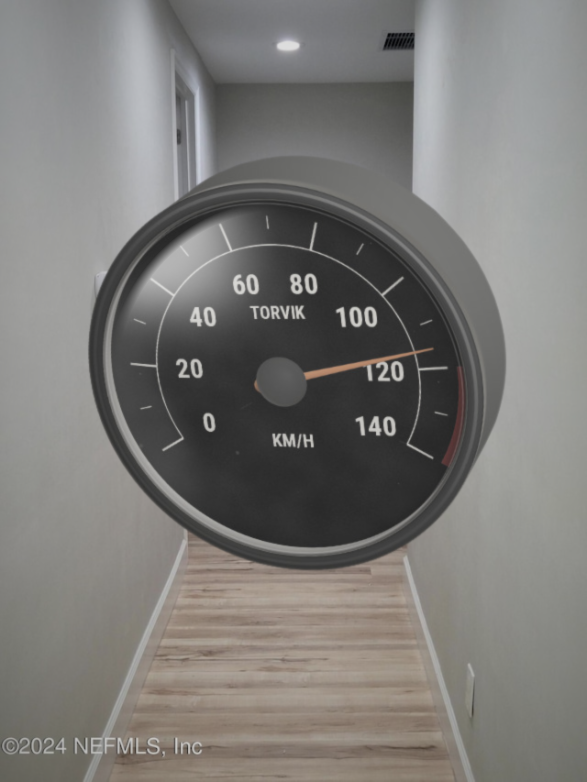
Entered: 115
